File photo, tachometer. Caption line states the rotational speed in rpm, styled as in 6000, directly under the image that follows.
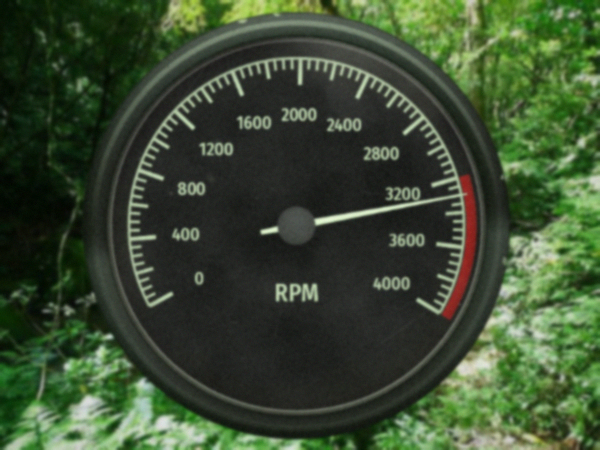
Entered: 3300
